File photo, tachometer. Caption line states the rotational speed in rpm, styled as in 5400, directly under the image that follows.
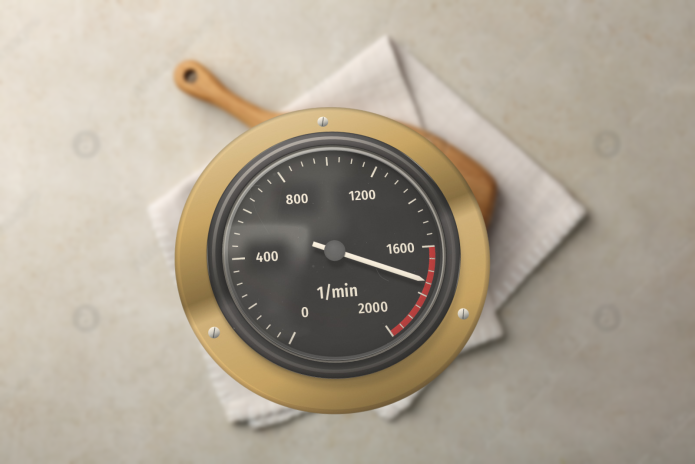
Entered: 1750
